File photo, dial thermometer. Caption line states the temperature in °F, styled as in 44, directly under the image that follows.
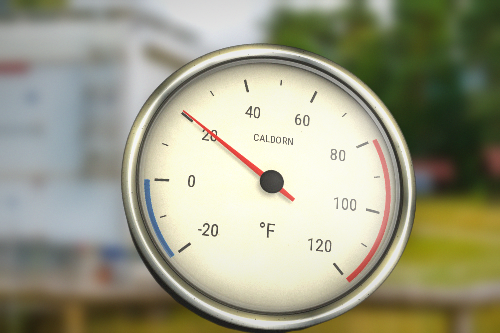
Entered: 20
